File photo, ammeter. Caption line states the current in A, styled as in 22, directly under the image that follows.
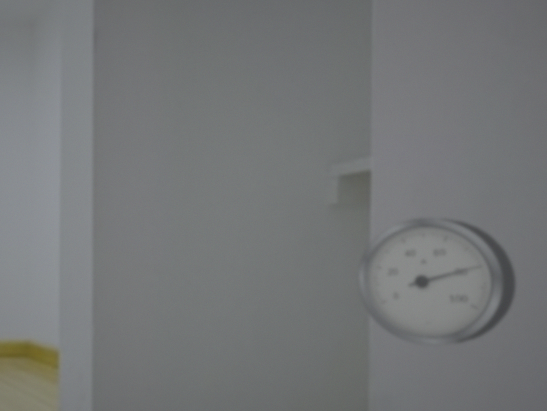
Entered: 80
